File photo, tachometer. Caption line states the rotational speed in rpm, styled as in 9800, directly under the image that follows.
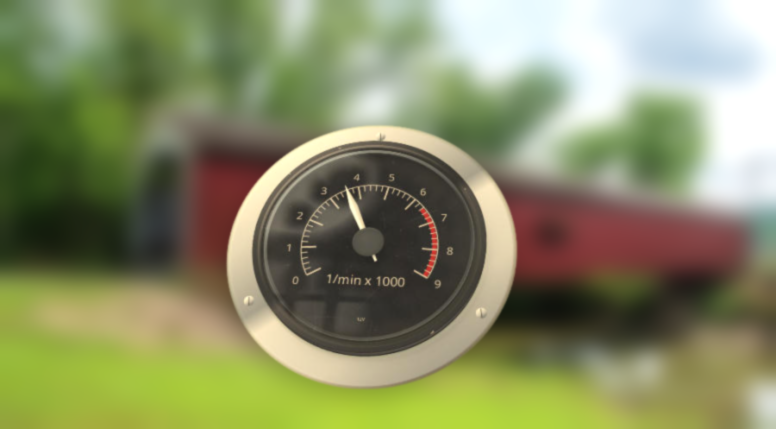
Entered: 3600
